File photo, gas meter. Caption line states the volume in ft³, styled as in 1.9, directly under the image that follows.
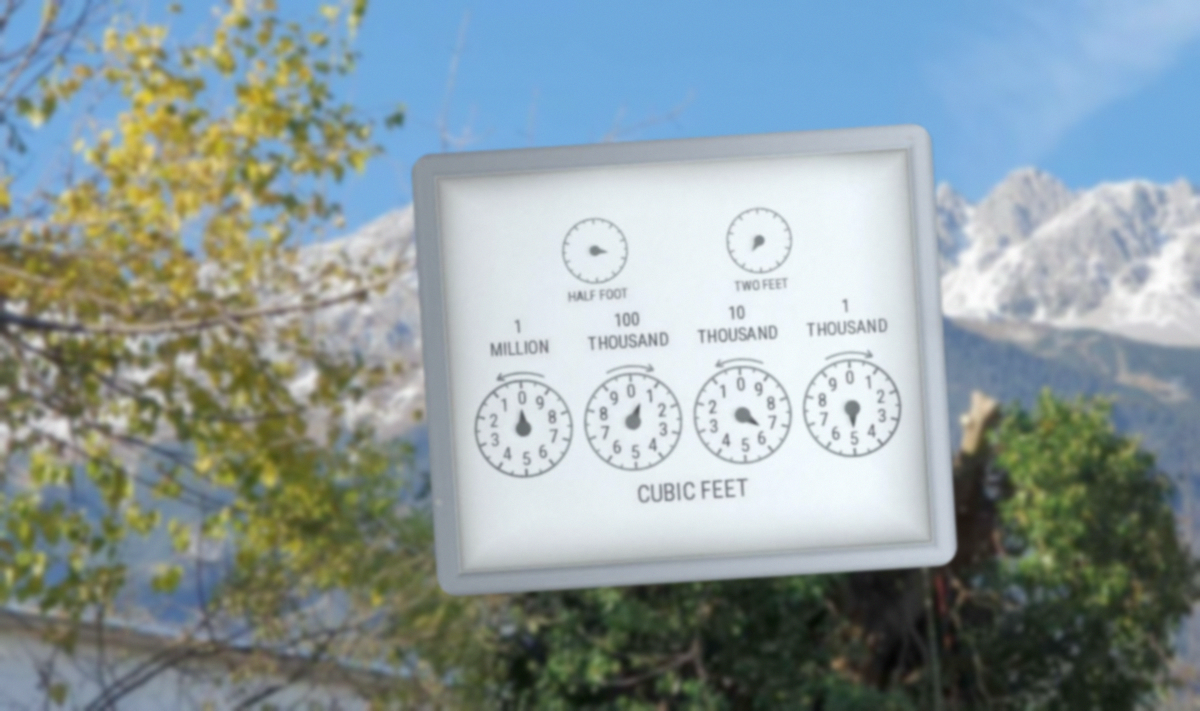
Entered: 6500
